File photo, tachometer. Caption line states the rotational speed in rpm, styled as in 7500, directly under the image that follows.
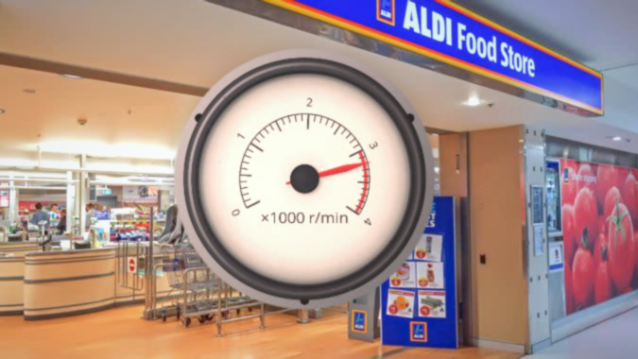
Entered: 3200
